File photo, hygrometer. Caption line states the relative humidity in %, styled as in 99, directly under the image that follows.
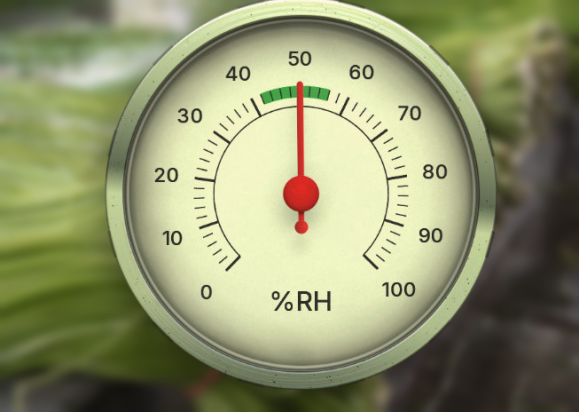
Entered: 50
